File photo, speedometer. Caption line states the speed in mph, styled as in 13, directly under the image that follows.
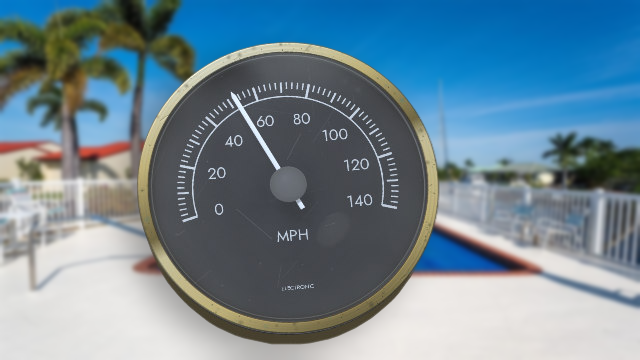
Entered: 52
